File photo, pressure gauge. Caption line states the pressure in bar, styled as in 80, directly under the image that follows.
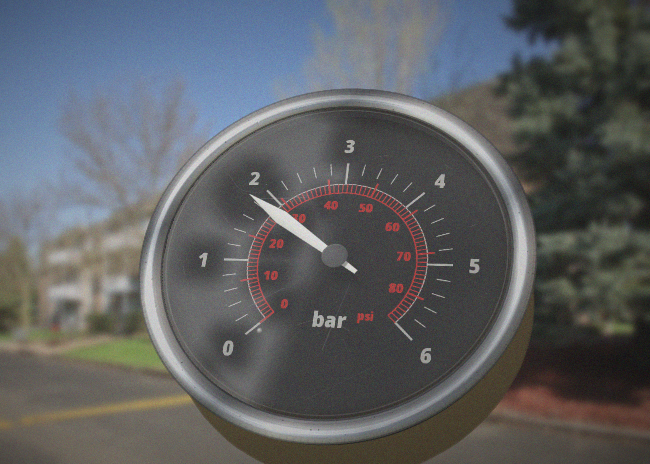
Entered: 1.8
